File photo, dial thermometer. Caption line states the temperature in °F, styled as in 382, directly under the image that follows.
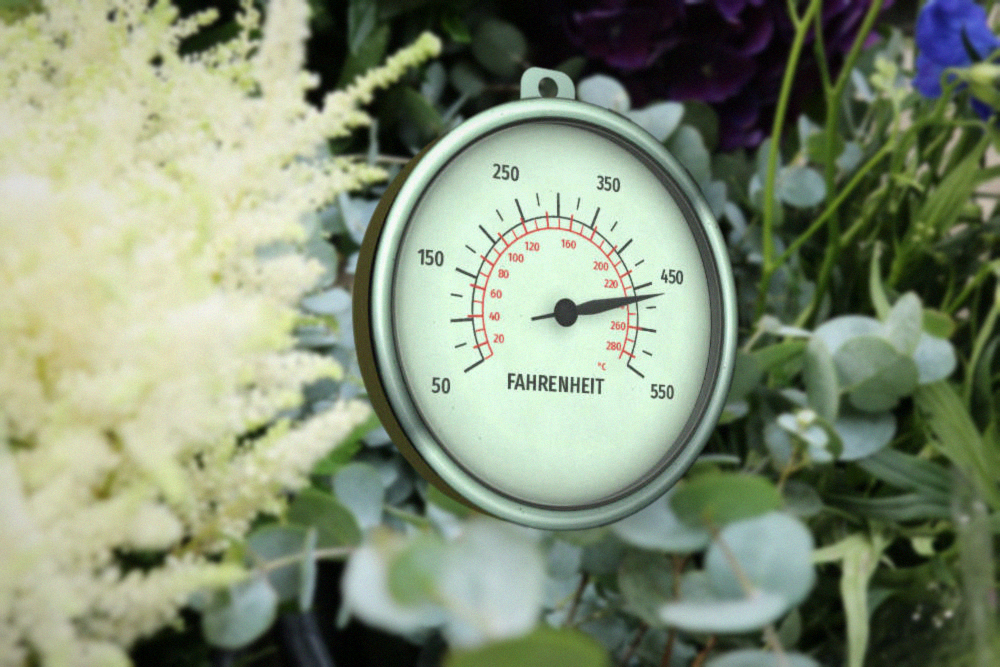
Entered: 462.5
